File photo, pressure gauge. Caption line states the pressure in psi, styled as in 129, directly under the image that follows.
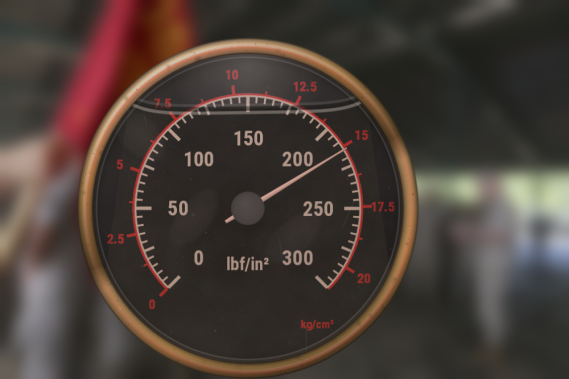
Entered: 215
